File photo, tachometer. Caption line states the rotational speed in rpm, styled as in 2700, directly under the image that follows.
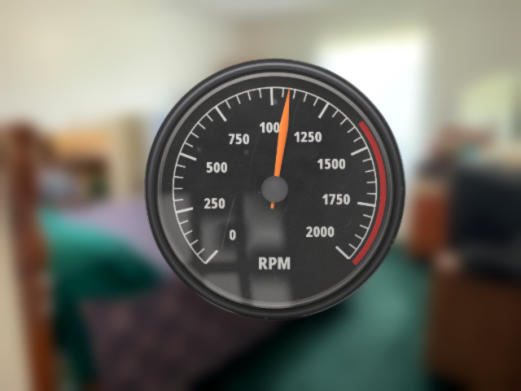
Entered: 1075
